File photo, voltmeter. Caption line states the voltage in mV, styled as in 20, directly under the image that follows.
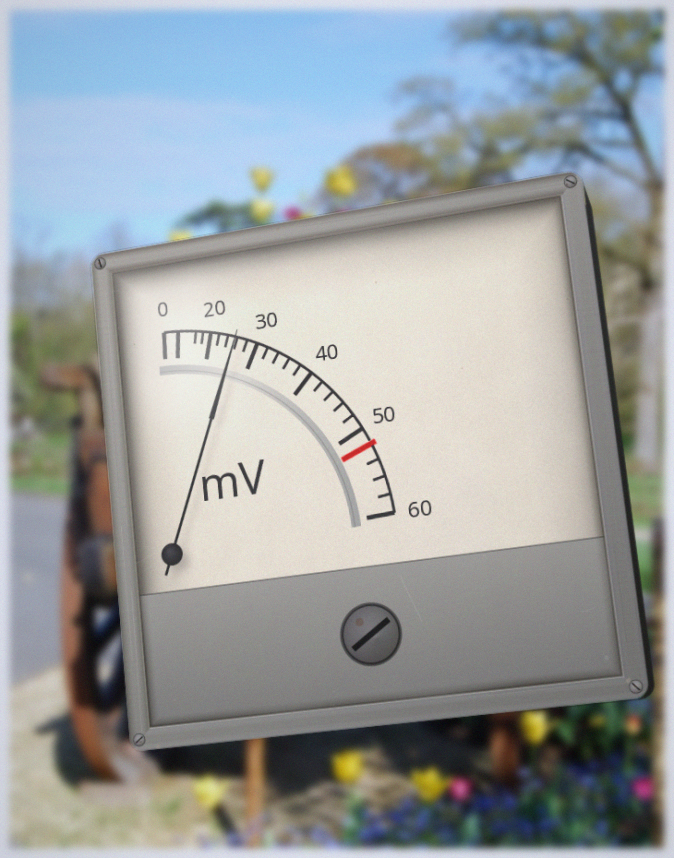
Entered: 26
